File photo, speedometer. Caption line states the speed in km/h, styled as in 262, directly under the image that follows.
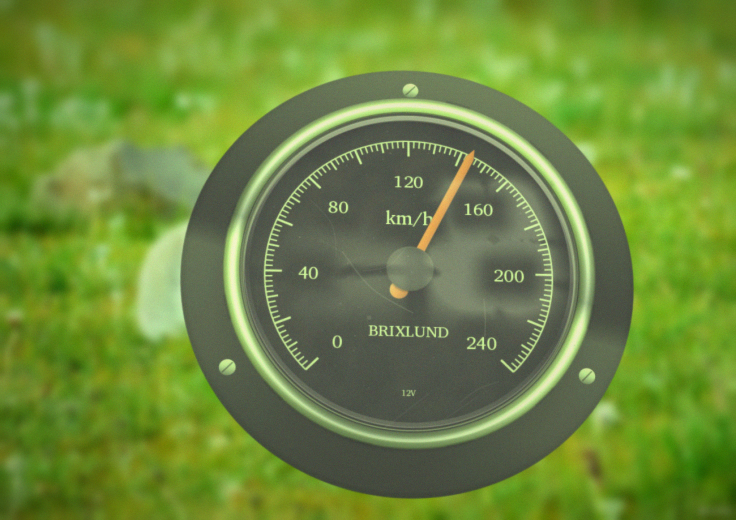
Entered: 144
